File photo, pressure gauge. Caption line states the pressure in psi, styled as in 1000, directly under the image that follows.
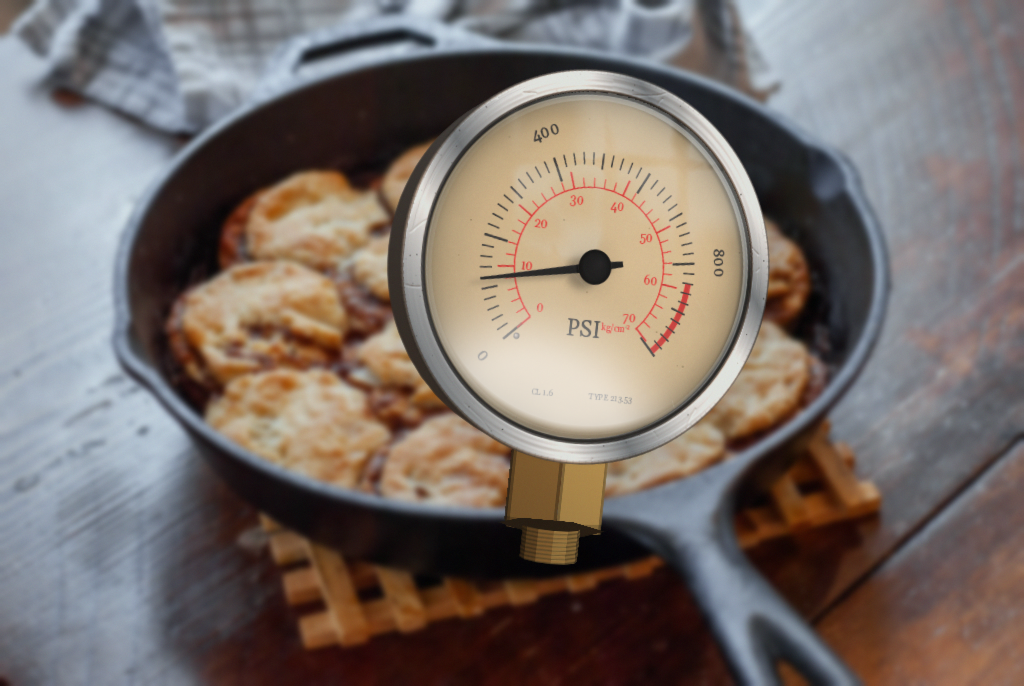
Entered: 120
